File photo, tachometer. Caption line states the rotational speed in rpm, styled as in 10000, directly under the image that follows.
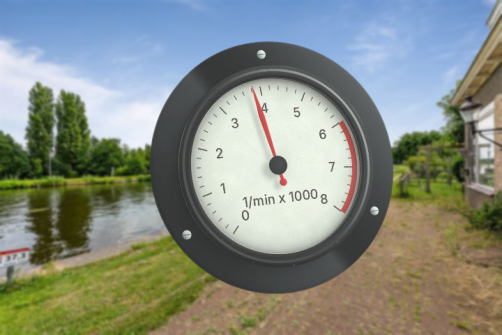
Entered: 3800
